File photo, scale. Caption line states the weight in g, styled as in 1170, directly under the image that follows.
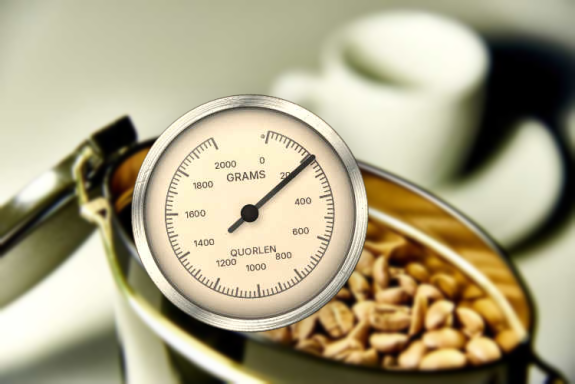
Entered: 220
